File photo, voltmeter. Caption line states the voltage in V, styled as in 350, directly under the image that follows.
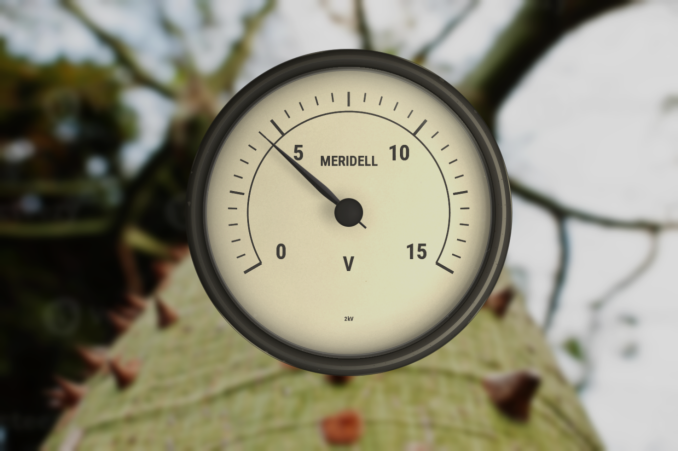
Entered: 4.5
